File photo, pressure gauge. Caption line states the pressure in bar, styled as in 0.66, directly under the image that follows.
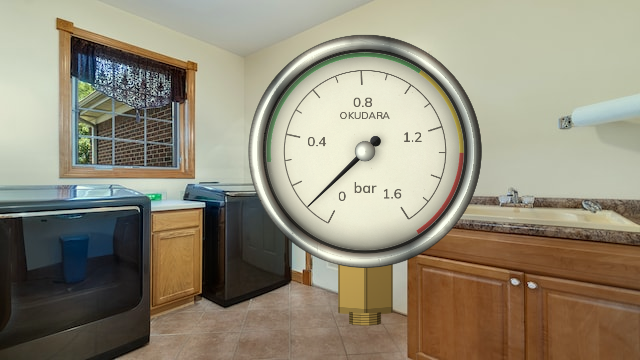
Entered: 0.1
